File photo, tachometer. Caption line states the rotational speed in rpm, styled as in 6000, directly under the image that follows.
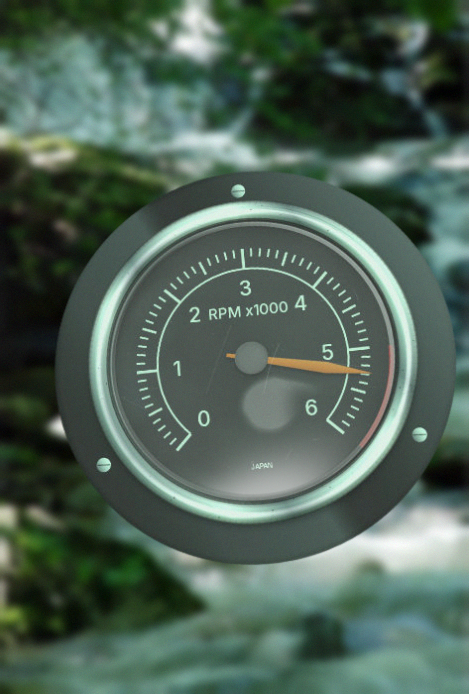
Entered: 5300
